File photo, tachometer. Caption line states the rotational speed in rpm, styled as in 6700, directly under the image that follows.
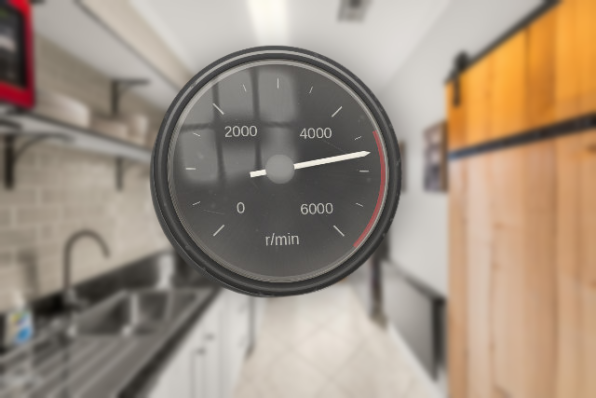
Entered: 4750
